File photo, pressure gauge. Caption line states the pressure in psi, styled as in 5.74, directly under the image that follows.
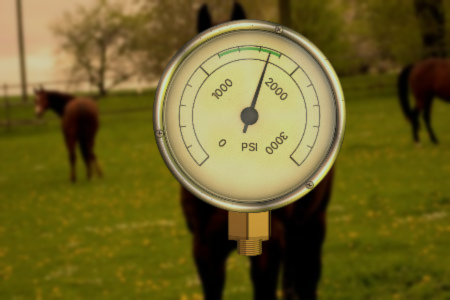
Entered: 1700
